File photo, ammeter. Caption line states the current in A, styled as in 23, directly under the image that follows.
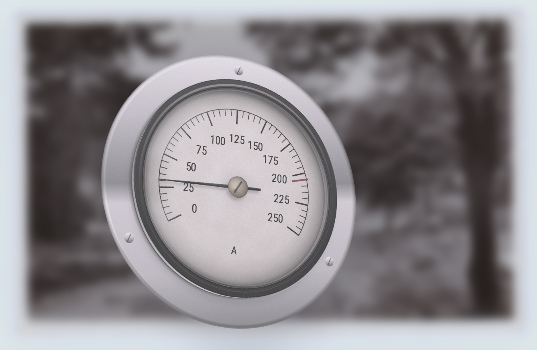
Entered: 30
